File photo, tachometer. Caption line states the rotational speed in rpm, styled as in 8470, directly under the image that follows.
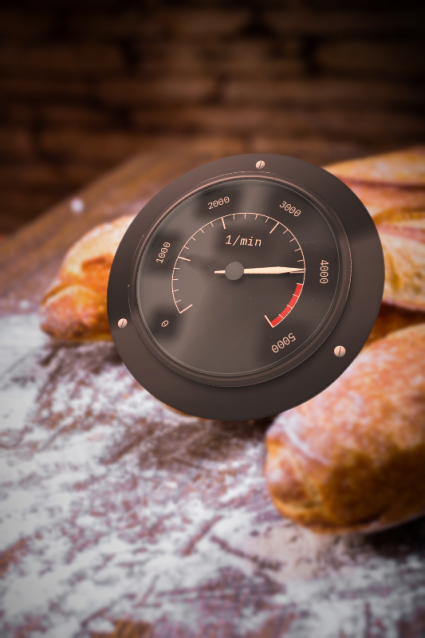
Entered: 4000
